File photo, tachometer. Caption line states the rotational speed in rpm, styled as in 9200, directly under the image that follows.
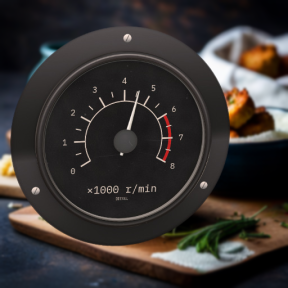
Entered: 4500
